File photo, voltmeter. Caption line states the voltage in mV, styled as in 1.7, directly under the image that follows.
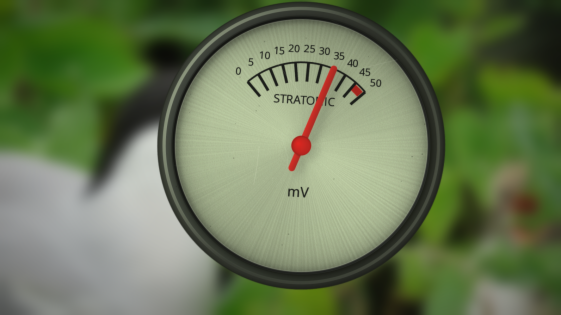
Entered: 35
